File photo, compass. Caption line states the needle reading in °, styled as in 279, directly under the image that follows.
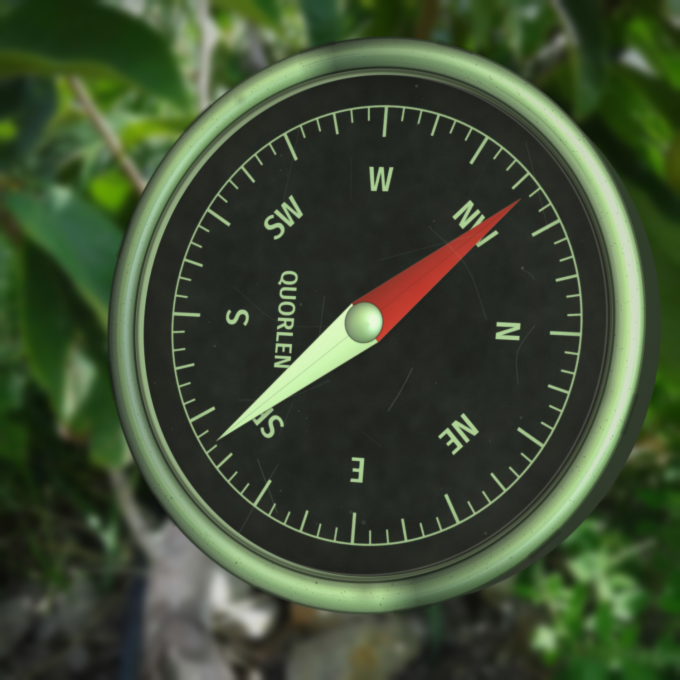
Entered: 320
